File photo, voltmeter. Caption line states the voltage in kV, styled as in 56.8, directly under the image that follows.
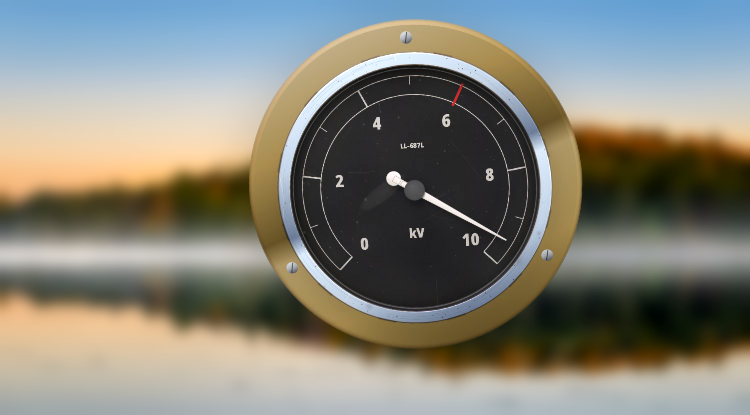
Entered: 9.5
